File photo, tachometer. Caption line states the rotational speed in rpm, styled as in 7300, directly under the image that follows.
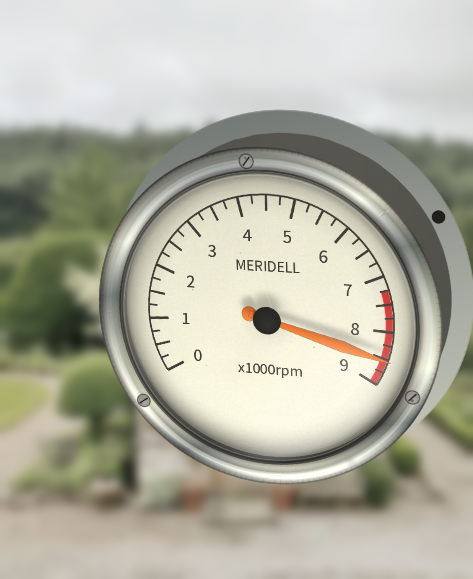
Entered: 8500
